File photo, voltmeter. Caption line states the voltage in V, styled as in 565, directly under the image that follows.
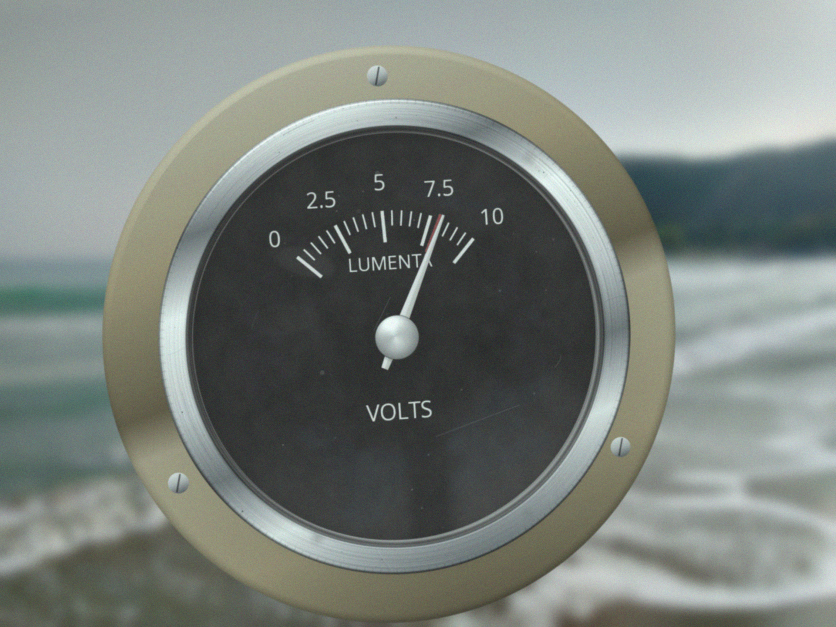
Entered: 8
